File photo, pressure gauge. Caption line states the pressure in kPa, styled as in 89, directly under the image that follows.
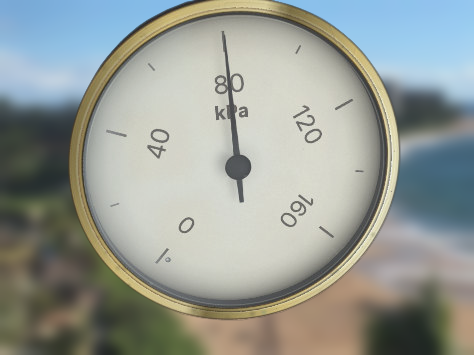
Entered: 80
